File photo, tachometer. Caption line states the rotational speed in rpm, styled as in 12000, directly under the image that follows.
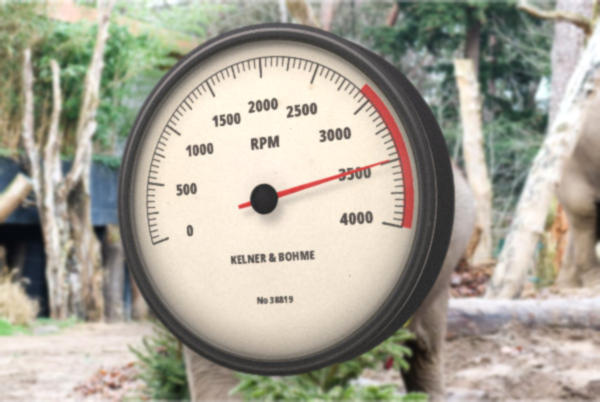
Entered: 3500
